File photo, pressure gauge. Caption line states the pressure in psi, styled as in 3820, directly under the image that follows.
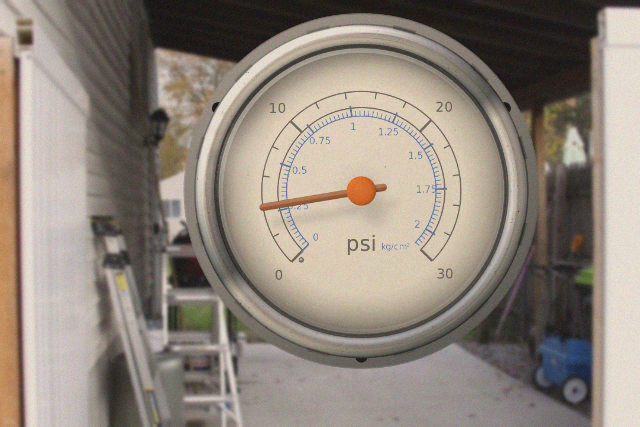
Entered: 4
